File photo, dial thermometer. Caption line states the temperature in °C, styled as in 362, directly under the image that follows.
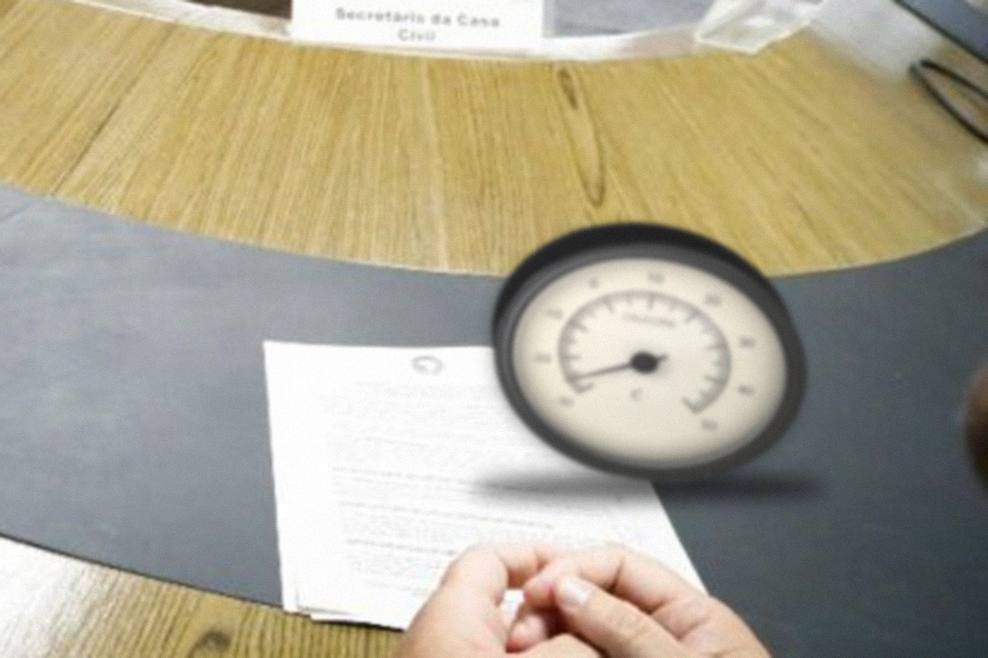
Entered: -25
